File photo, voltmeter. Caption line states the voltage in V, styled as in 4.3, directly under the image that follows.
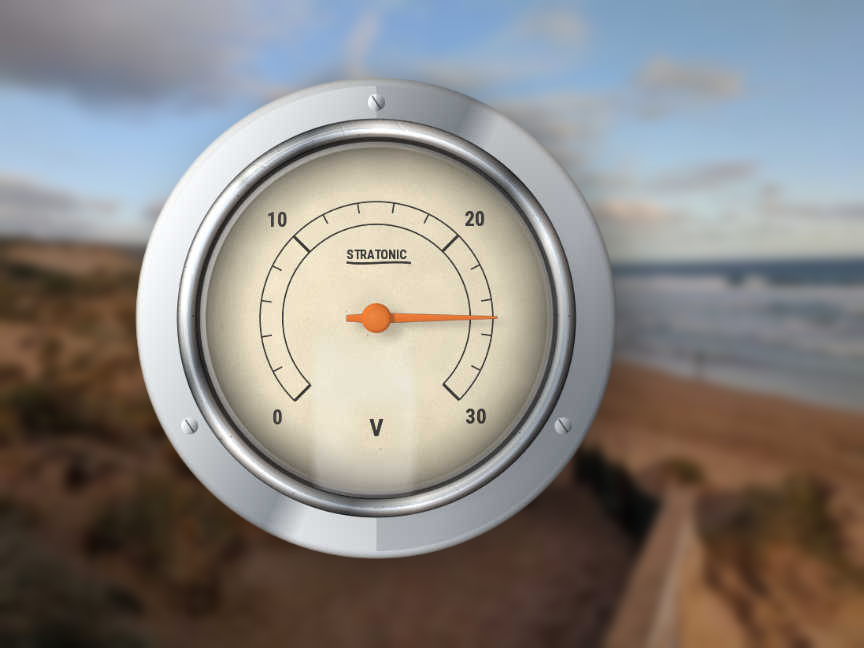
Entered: 25
